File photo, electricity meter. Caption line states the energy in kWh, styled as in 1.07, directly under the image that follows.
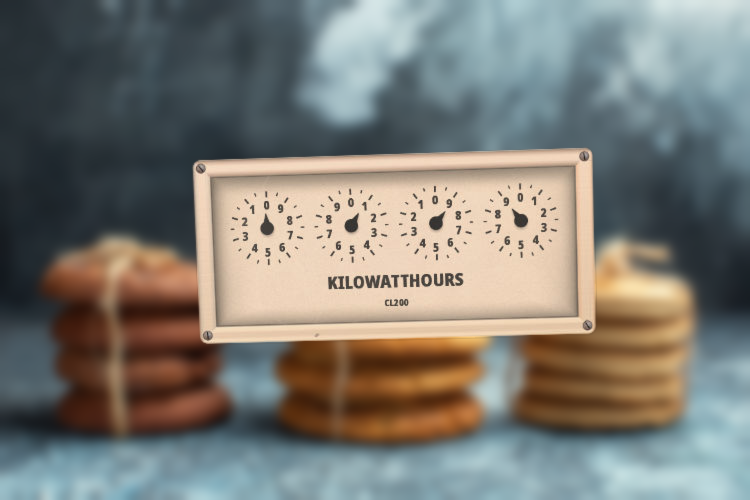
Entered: 89
